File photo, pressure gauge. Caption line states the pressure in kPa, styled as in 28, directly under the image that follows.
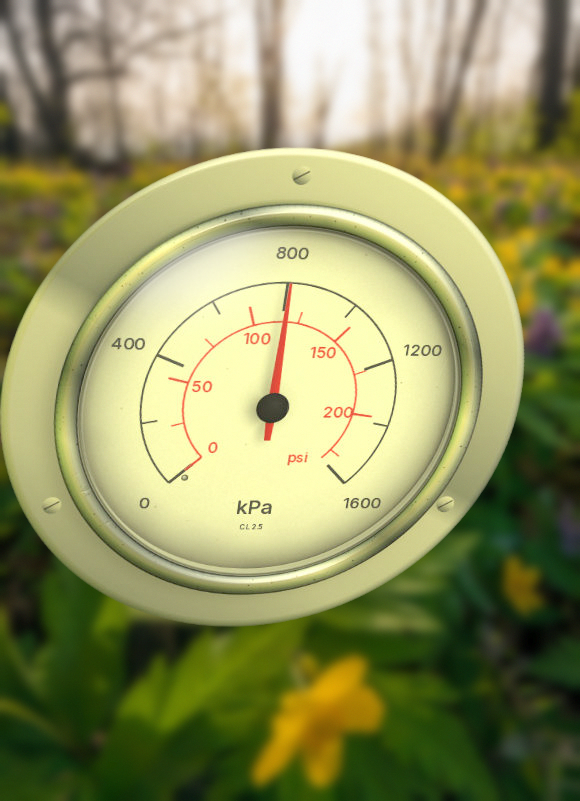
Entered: 800
